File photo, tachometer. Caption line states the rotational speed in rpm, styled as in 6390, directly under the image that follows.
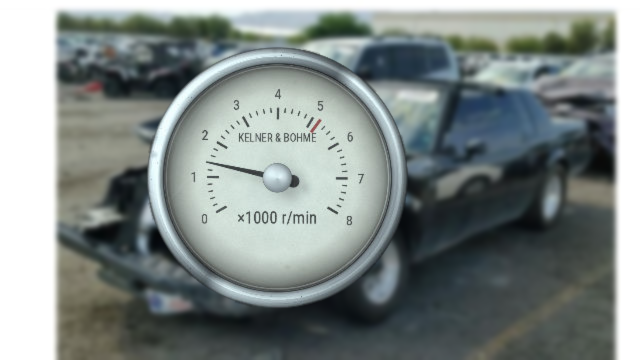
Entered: 1400
